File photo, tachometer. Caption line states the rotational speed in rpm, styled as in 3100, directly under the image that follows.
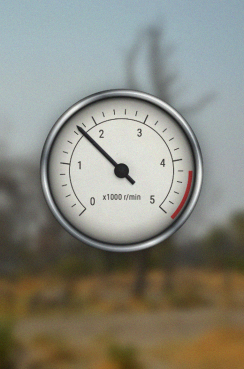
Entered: 1700
